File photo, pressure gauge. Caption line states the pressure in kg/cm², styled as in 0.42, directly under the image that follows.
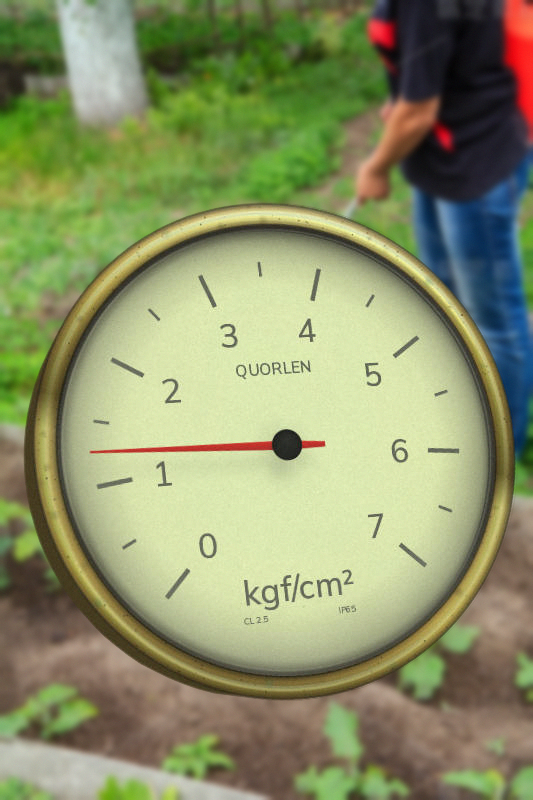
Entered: 1.25
